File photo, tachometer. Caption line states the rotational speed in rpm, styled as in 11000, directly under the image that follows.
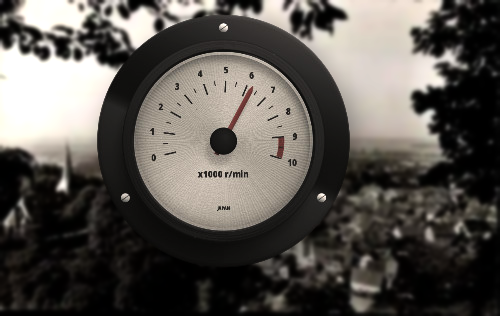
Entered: 6250
